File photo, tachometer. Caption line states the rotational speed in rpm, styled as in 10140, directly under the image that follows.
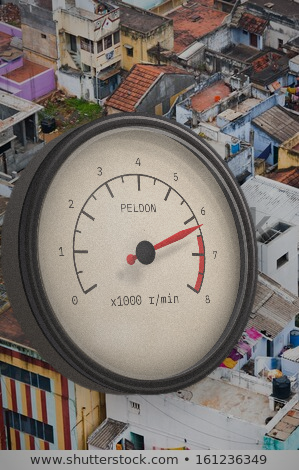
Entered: 6250
